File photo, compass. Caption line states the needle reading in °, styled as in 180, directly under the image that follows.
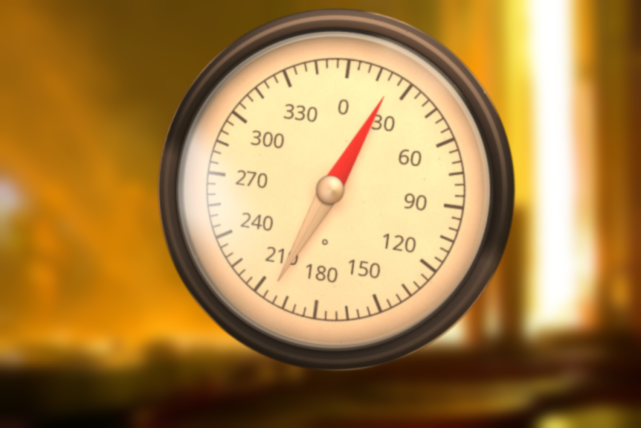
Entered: 22.5
